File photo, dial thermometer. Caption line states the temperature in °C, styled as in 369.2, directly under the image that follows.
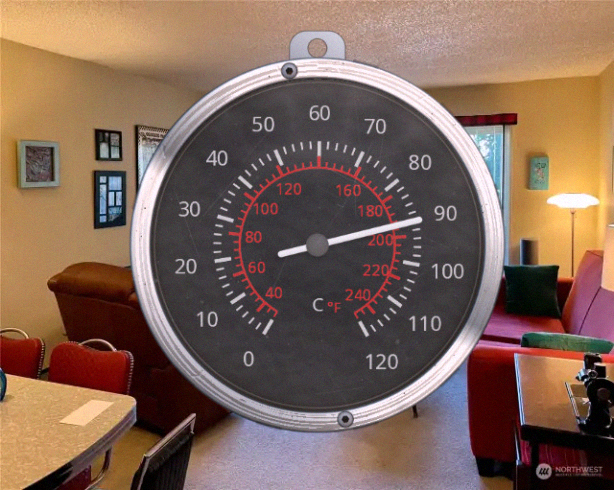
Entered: 90
